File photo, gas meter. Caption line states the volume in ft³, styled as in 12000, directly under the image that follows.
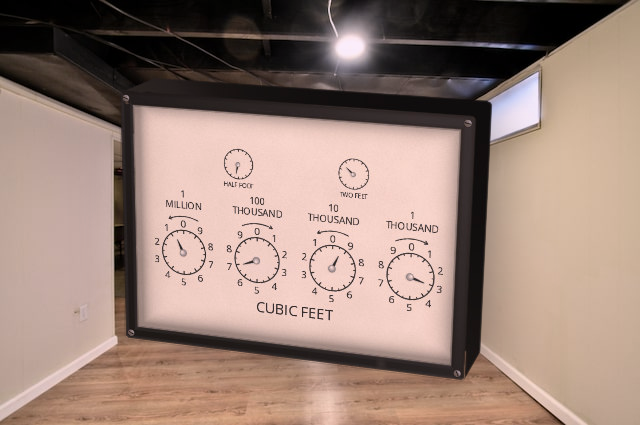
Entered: 69300
